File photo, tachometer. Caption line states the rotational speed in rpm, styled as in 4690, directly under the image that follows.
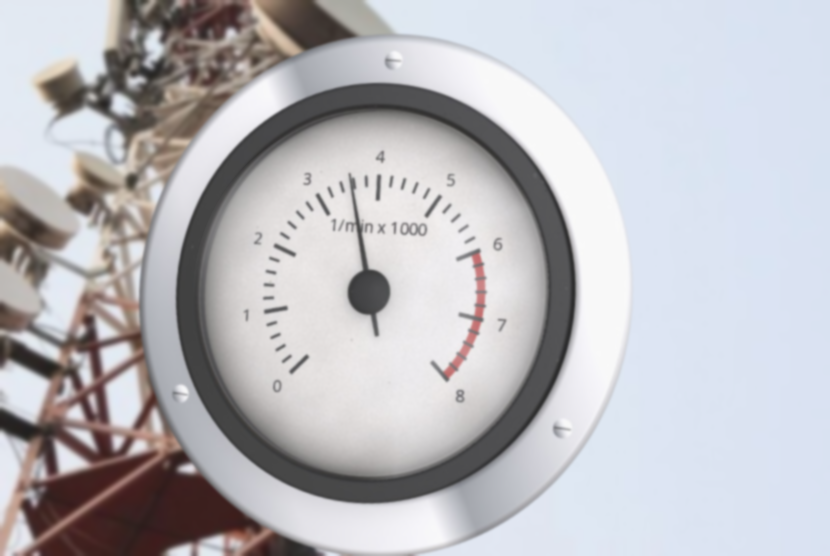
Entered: 3600
